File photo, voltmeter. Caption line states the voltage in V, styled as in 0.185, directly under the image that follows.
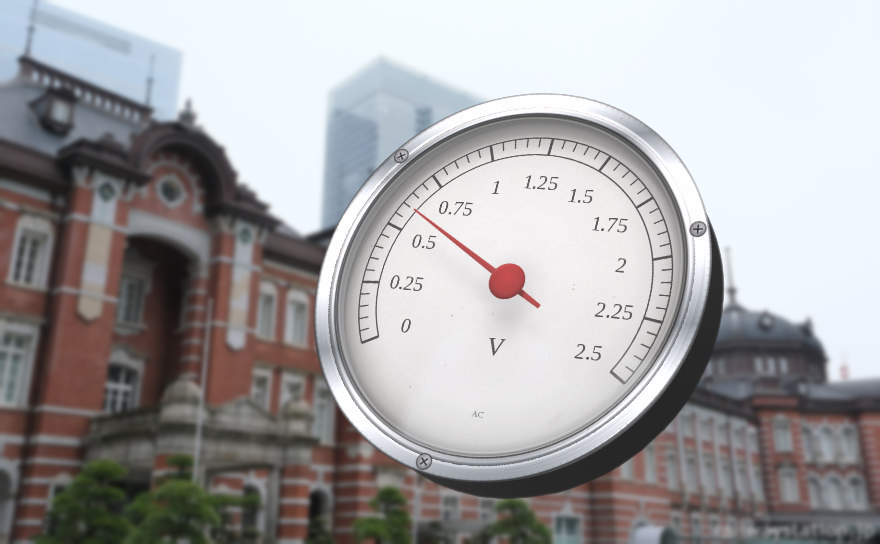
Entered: 0.6
